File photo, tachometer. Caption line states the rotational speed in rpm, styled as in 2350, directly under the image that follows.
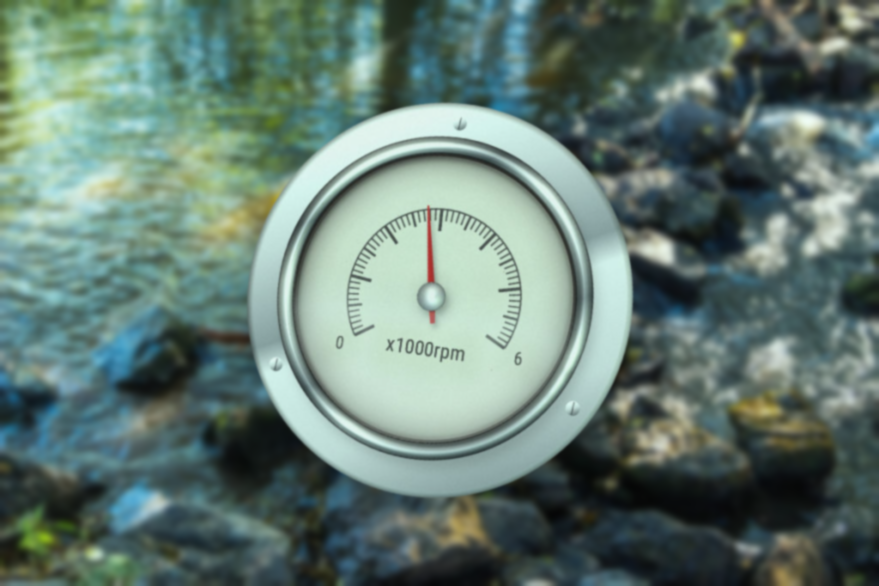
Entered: 2800
